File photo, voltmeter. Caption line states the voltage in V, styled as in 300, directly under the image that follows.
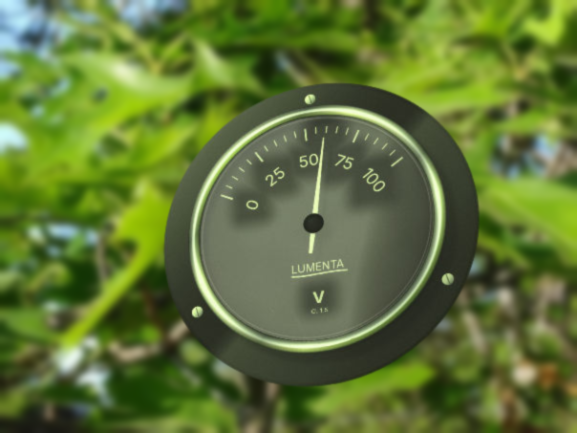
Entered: 60
